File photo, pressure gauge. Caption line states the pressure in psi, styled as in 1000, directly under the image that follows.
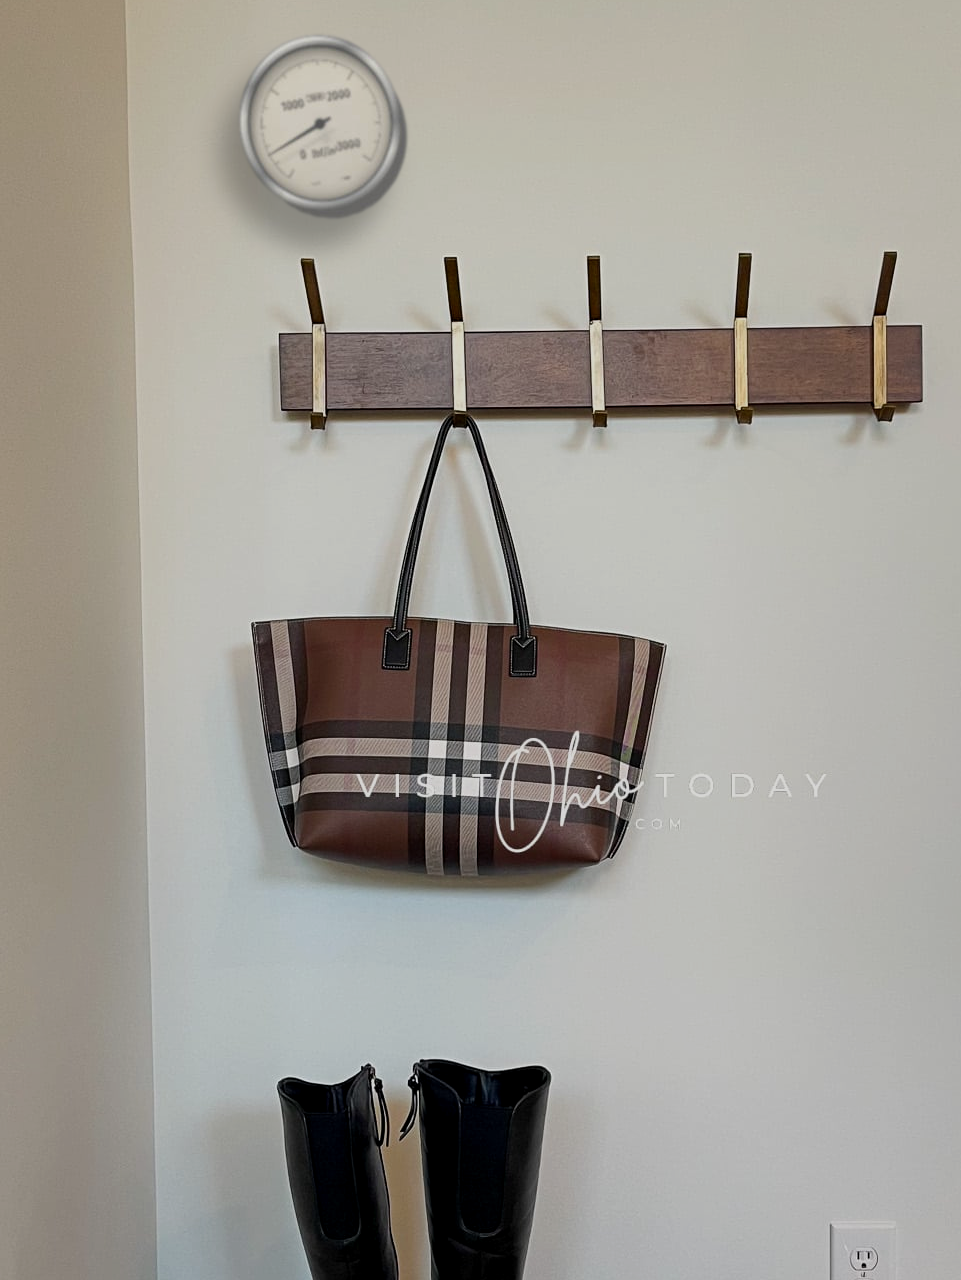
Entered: 300
